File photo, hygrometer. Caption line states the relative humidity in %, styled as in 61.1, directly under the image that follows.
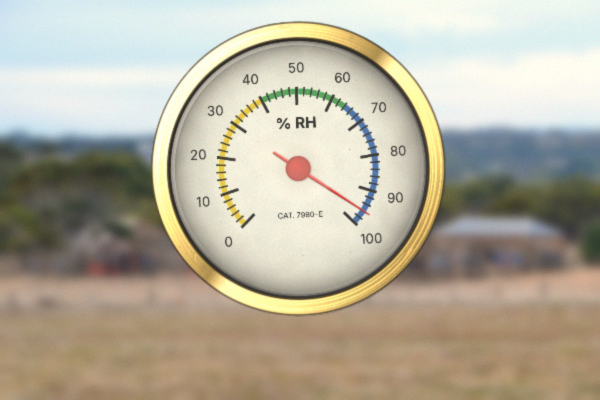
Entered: 96
